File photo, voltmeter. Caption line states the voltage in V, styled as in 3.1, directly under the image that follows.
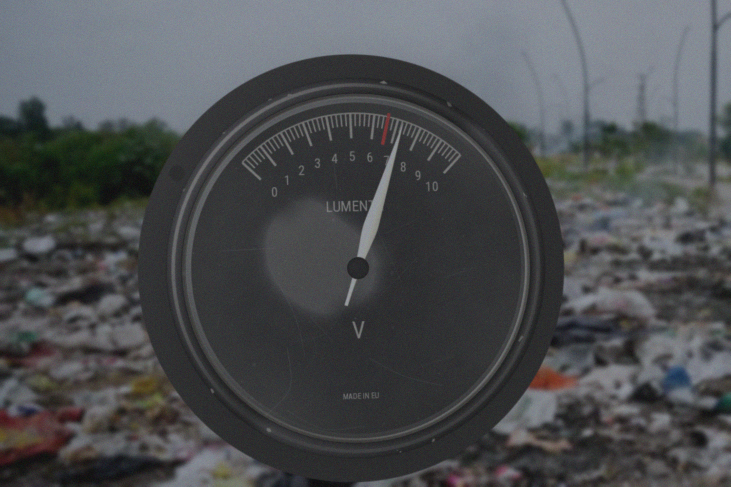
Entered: 7.2
